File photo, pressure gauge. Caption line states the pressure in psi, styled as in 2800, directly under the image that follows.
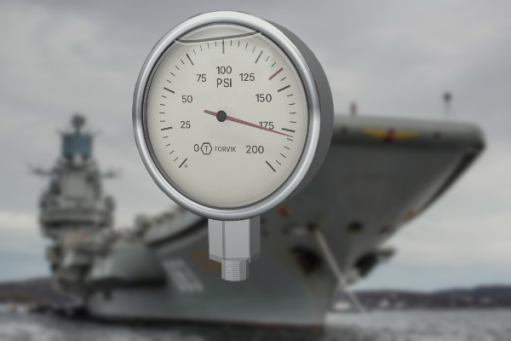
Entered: 177.5
